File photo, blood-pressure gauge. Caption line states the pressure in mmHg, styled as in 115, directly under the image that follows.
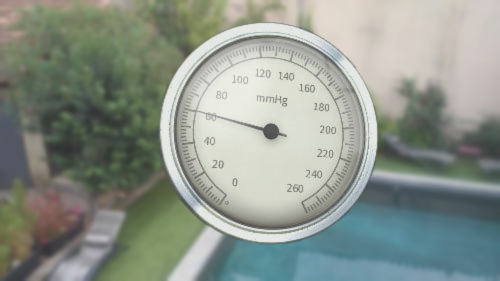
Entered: 60
